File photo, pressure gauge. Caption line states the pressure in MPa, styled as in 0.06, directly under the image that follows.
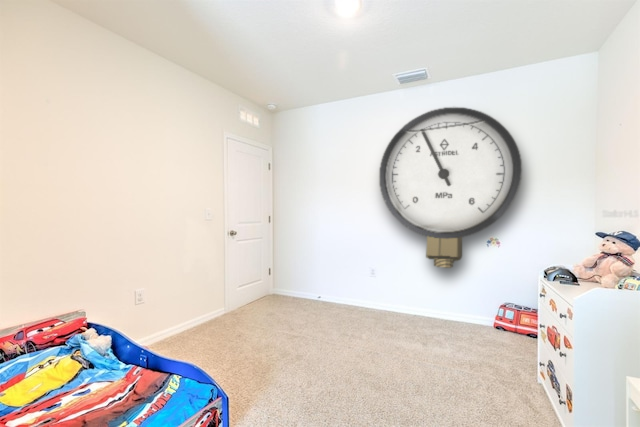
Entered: 2.4
